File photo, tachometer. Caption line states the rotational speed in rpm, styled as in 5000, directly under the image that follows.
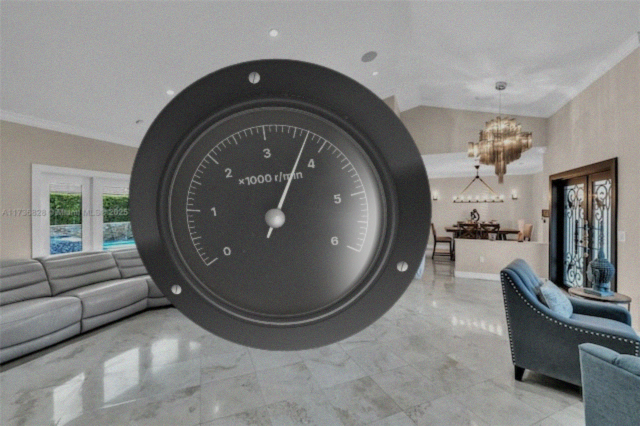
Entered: 3700
